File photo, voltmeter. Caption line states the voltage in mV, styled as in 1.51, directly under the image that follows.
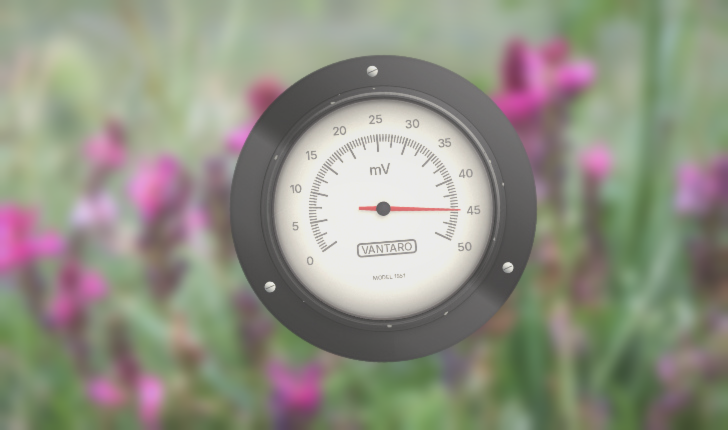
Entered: 45
